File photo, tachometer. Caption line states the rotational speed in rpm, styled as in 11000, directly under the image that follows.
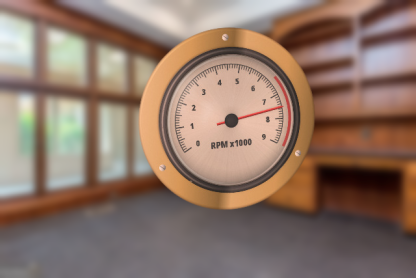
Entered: 7500
